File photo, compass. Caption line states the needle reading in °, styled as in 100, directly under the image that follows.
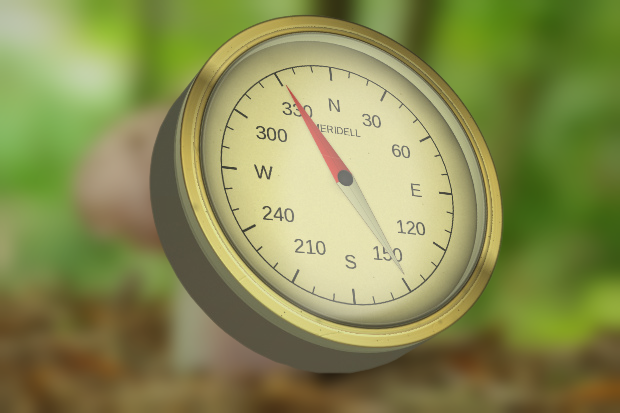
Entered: 330
